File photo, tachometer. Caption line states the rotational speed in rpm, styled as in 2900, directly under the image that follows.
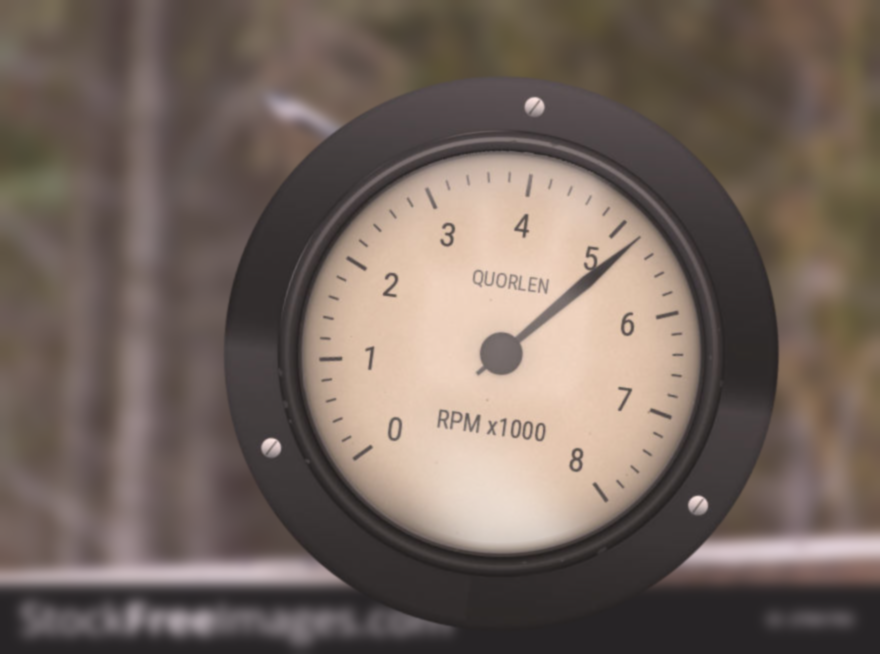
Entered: 5200
